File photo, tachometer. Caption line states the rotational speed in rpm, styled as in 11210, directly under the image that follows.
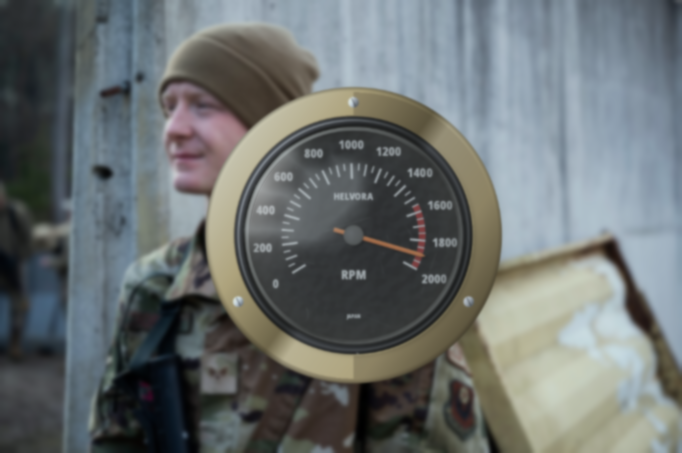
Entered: 1900
